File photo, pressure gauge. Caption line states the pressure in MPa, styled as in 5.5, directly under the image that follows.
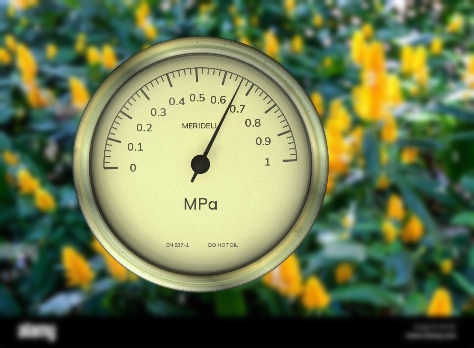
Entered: 0.66
